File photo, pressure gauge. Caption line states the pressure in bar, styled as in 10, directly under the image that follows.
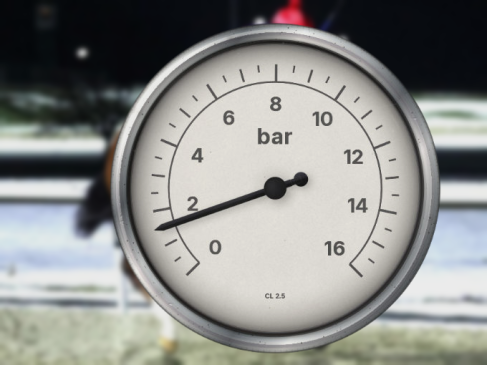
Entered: 1.5
